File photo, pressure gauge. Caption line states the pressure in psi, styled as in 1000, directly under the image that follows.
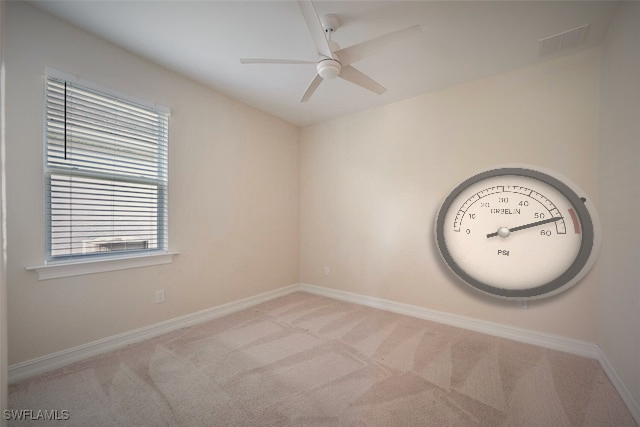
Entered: 54
